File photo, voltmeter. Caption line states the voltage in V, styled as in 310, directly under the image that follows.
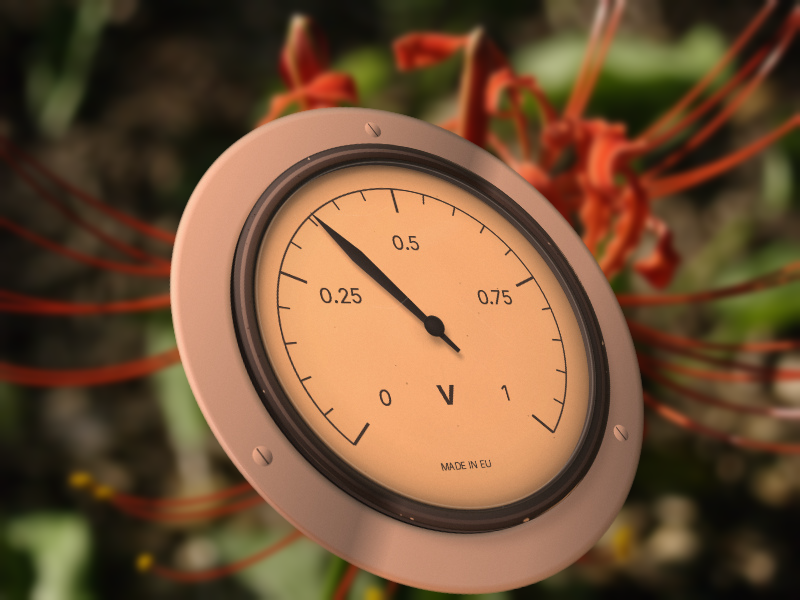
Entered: 0.35
